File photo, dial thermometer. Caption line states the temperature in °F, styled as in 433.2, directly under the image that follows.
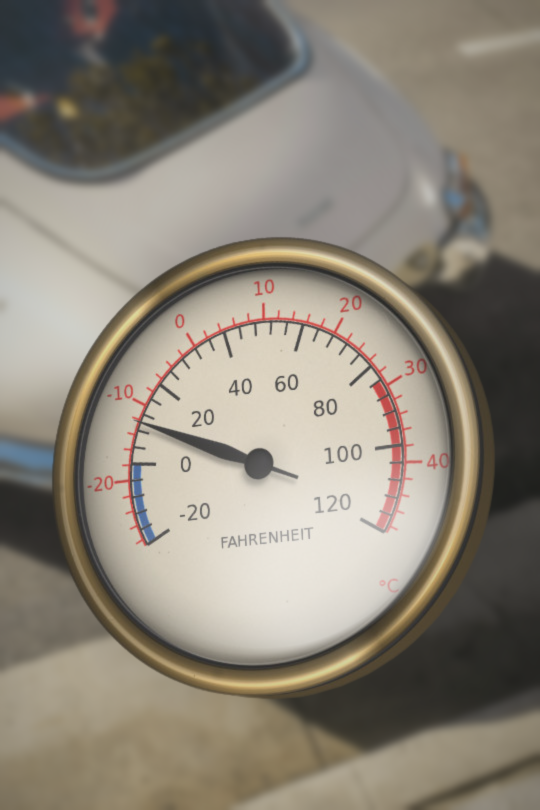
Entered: 10
